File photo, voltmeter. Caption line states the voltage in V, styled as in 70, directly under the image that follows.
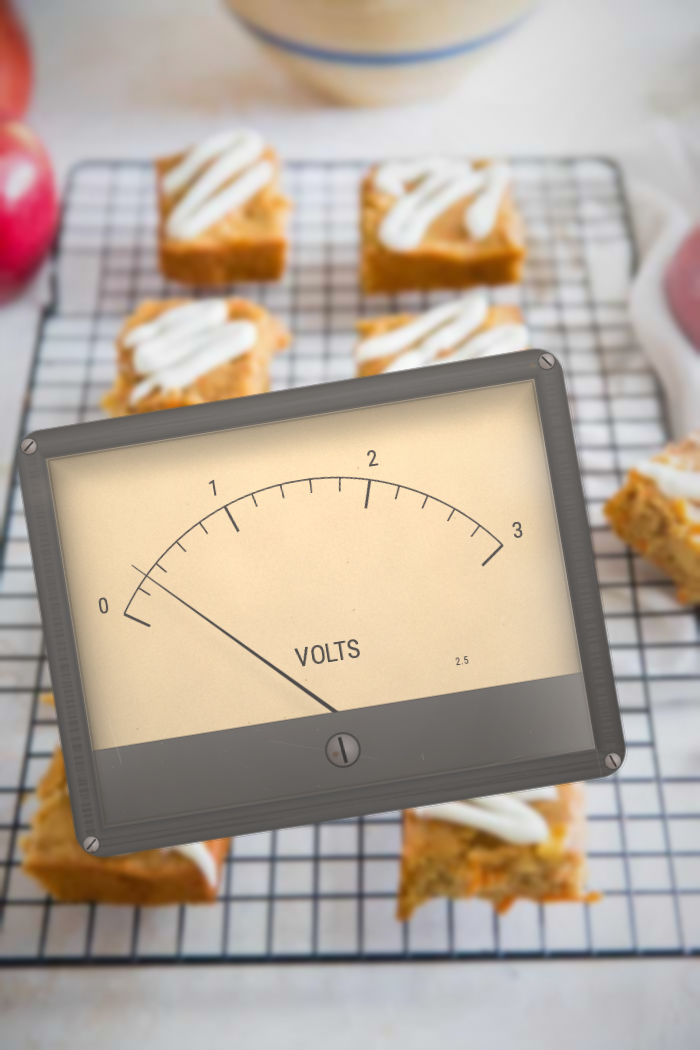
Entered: 0.3
